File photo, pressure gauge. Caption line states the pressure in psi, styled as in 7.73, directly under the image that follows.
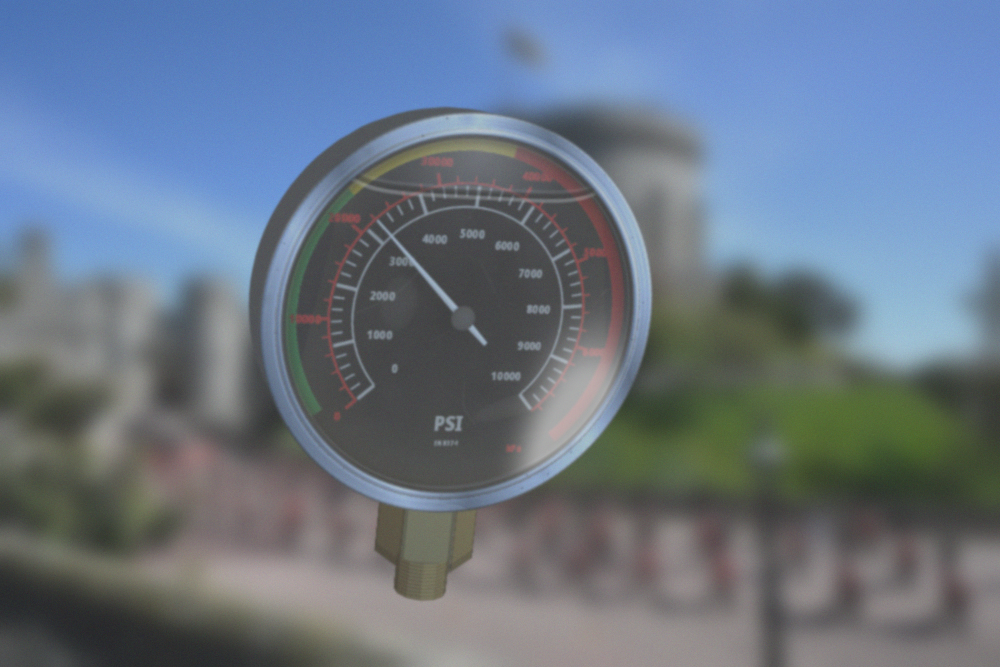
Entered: 3200
